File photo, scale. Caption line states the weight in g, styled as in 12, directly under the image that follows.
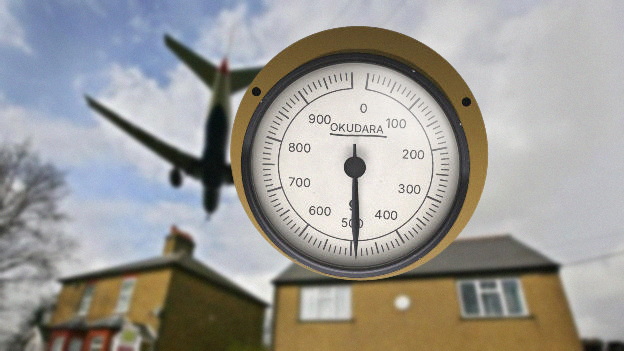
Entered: 490
